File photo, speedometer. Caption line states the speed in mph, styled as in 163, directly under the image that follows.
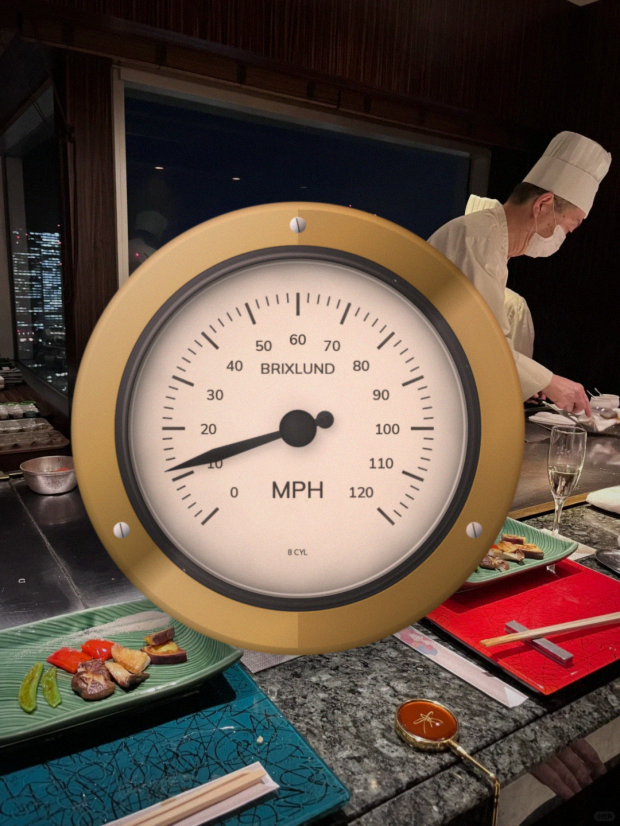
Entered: 12
